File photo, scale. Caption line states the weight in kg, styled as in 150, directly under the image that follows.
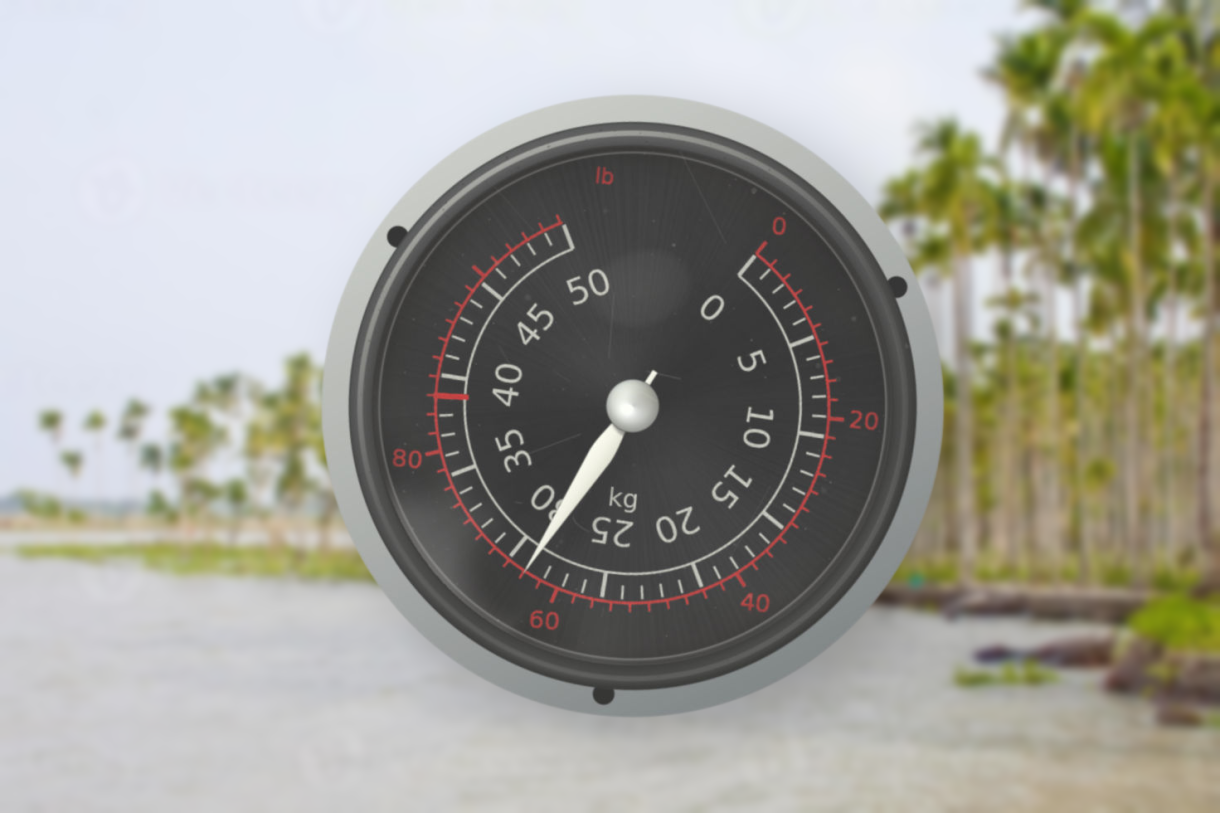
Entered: 29
